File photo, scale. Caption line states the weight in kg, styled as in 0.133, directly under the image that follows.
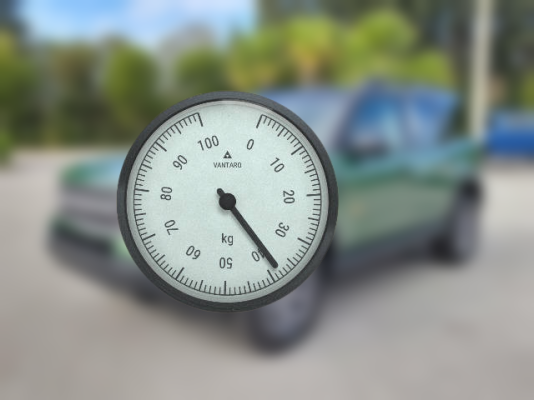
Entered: 38
